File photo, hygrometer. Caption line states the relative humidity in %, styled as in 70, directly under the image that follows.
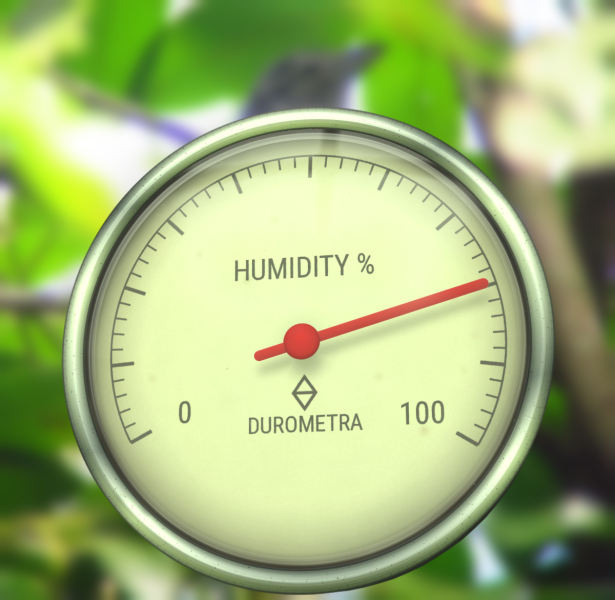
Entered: 80
